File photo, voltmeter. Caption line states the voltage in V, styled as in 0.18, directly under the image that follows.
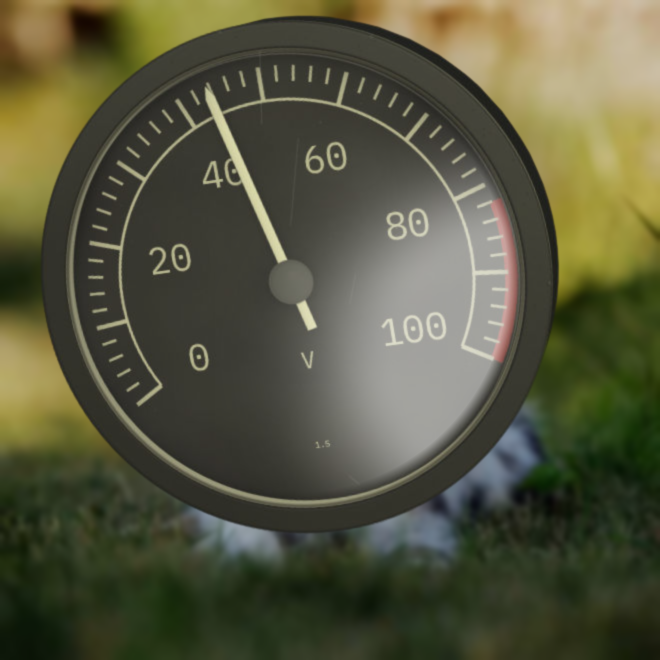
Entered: 44
